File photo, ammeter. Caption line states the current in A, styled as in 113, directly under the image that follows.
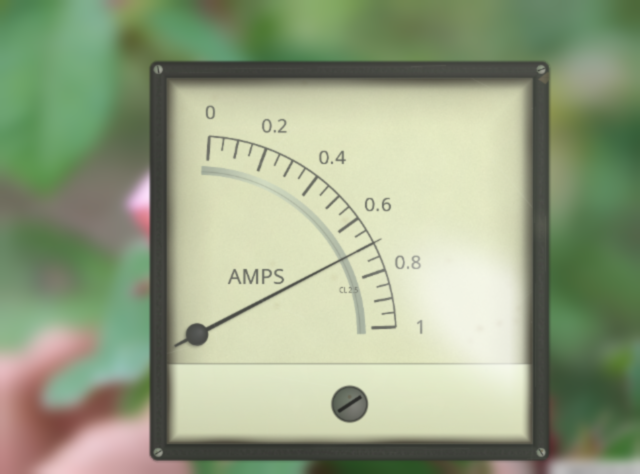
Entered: 0.7
